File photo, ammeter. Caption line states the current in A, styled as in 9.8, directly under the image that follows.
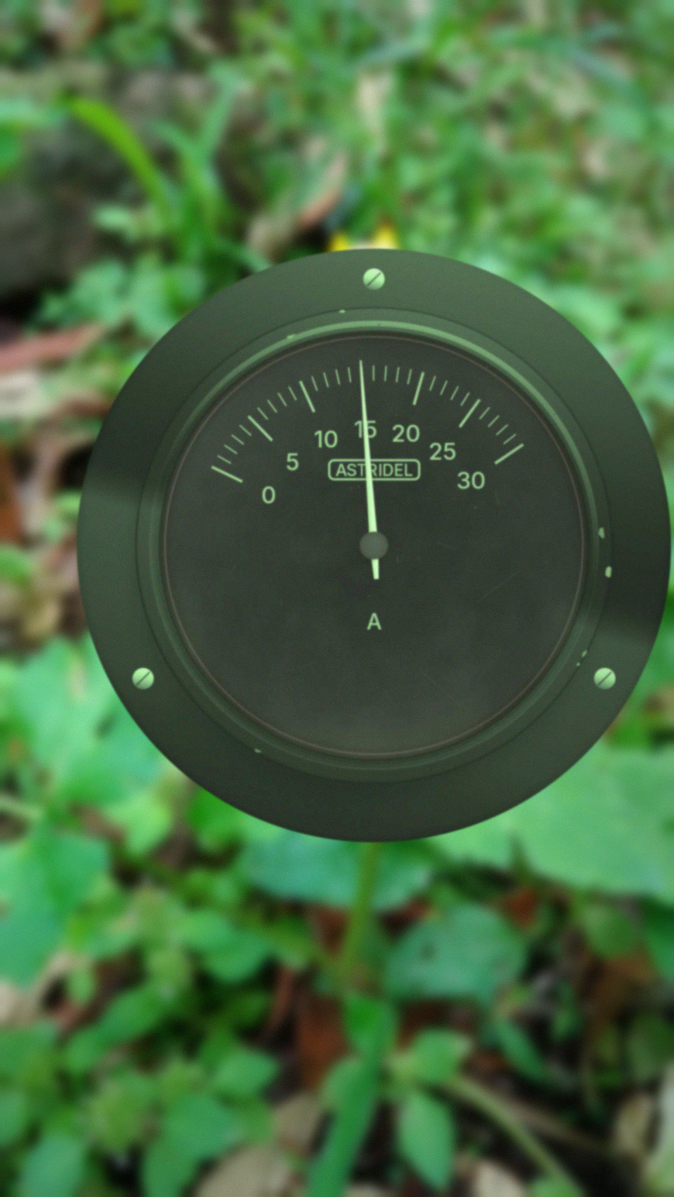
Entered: 15
